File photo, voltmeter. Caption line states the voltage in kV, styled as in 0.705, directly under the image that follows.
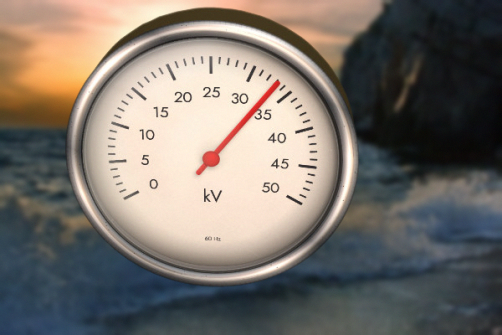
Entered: 33
